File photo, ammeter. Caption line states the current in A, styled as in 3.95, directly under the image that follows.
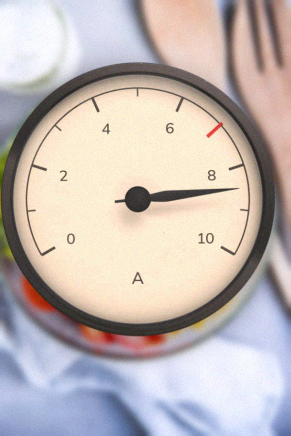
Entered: 8.5
